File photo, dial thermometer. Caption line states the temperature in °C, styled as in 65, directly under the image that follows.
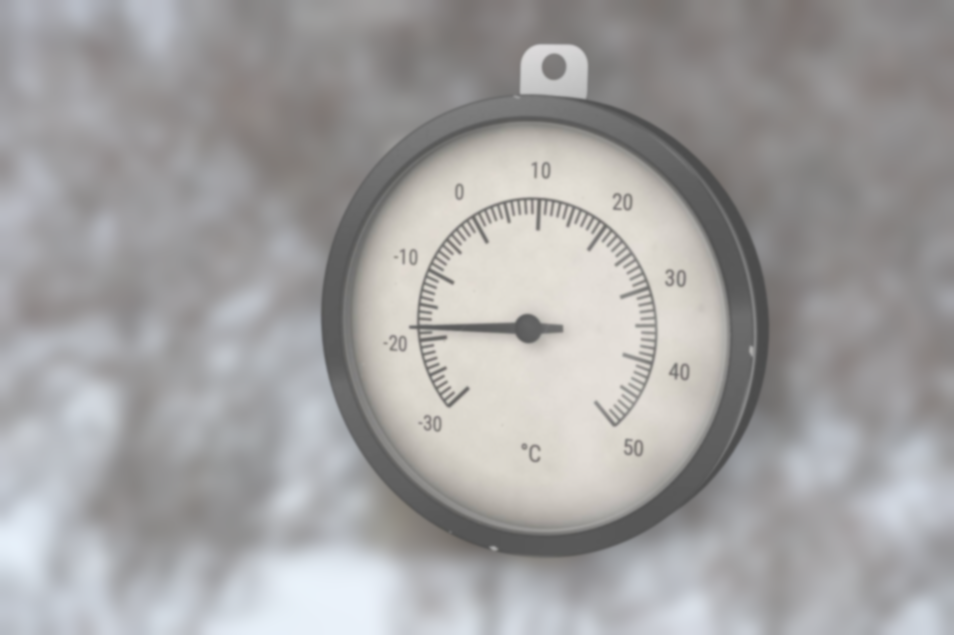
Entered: -18
